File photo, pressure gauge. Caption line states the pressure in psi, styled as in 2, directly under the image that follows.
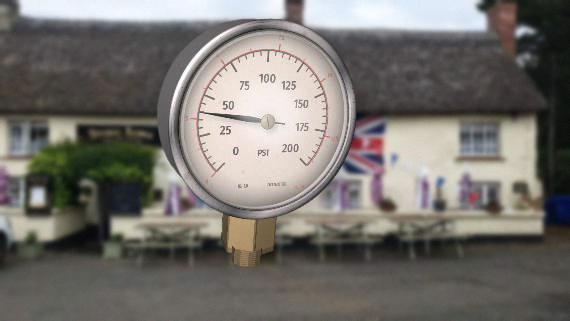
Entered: 40
